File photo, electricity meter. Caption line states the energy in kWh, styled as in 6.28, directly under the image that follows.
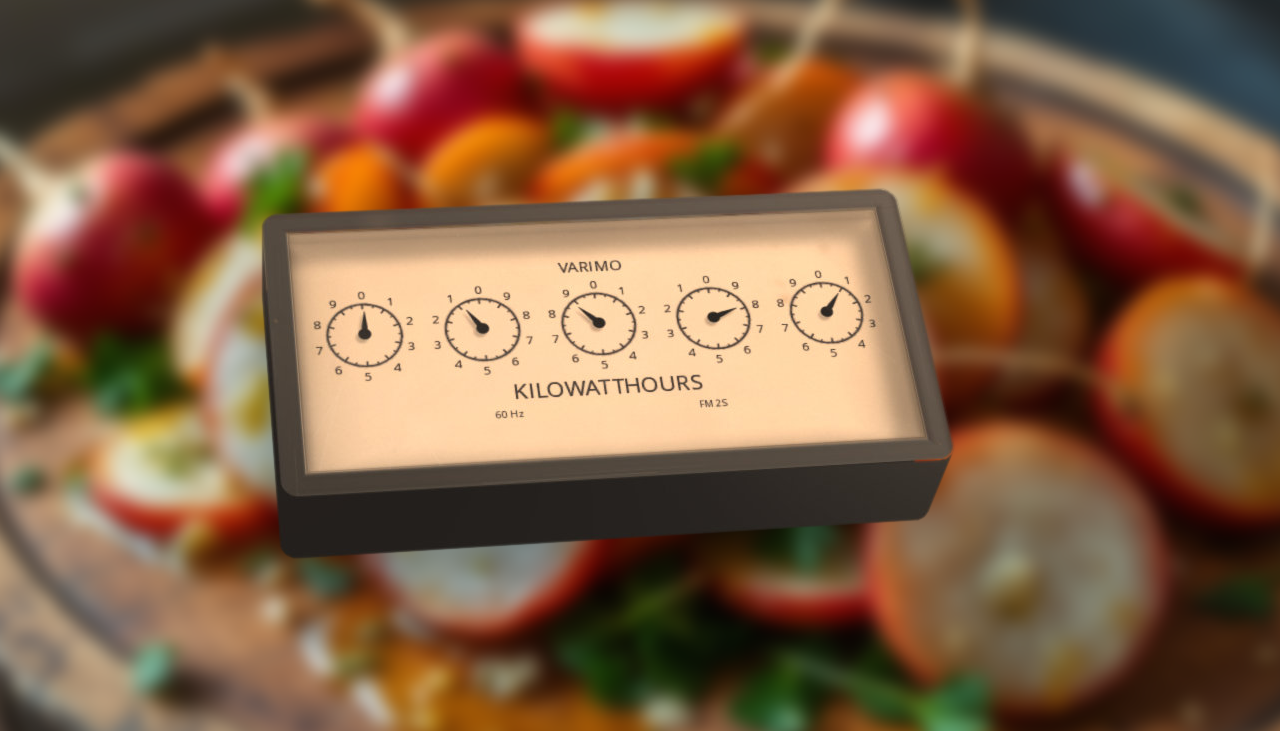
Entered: 881
